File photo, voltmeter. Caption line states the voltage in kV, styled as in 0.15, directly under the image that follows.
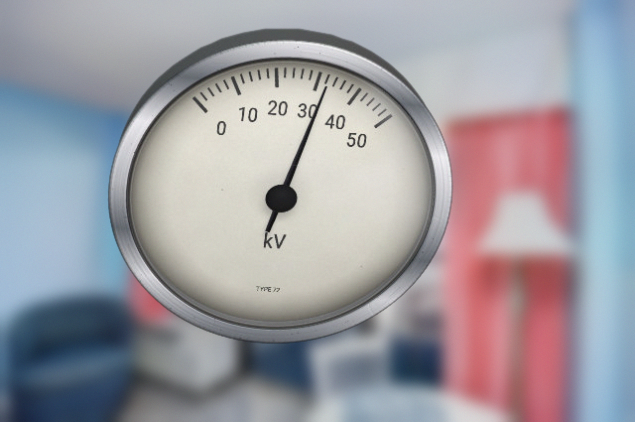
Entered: 32
